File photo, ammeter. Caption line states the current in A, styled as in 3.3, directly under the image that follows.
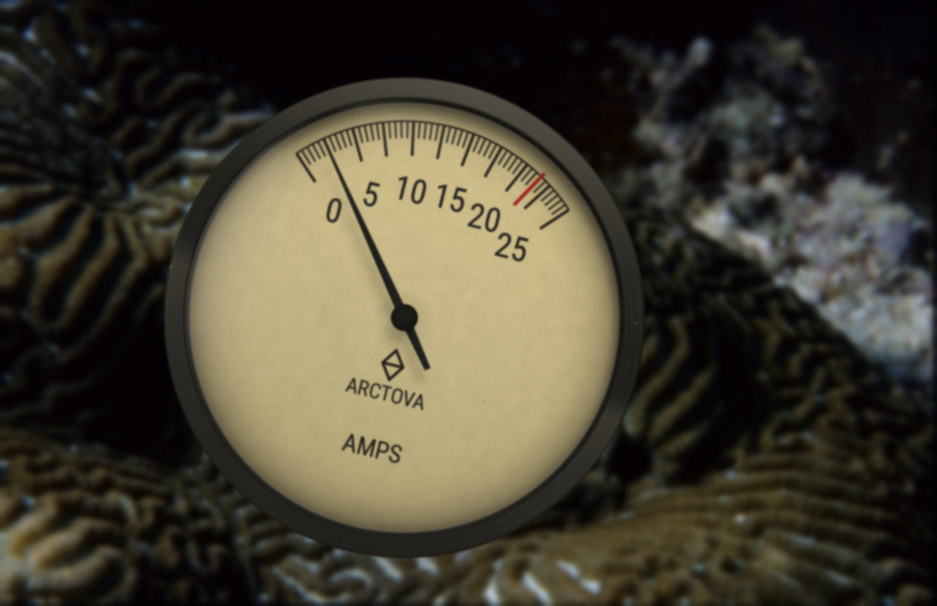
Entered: 2.5
